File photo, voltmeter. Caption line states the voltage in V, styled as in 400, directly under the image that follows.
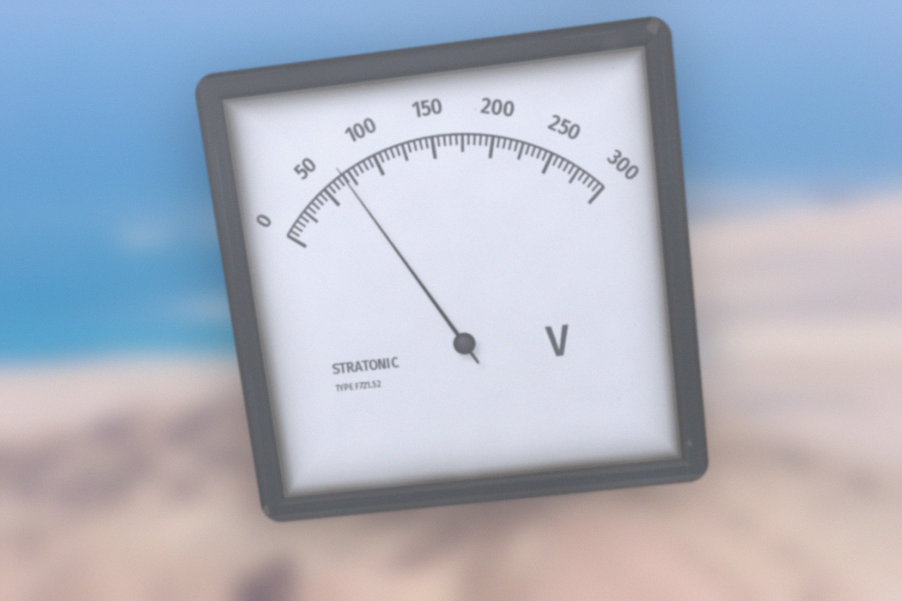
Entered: 70
